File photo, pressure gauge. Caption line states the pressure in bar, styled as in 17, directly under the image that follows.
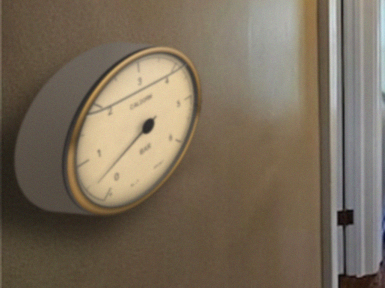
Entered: 0.5
